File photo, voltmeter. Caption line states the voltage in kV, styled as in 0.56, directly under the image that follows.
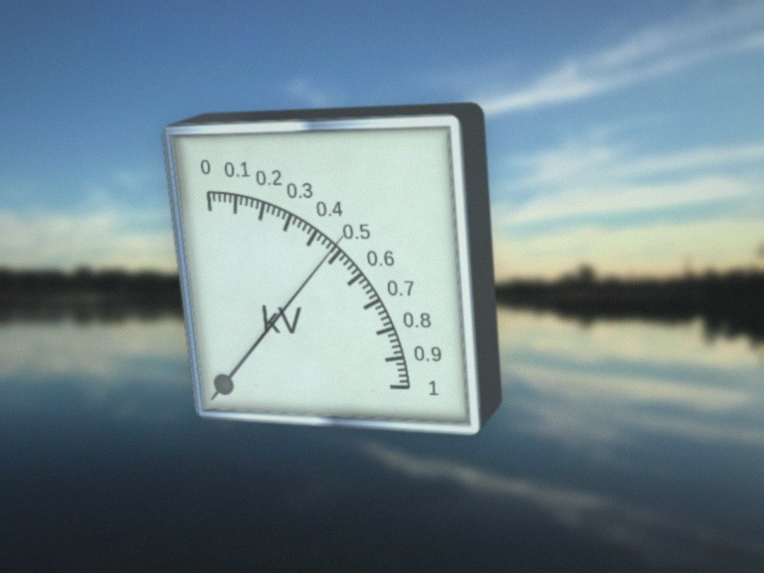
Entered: 0.48
